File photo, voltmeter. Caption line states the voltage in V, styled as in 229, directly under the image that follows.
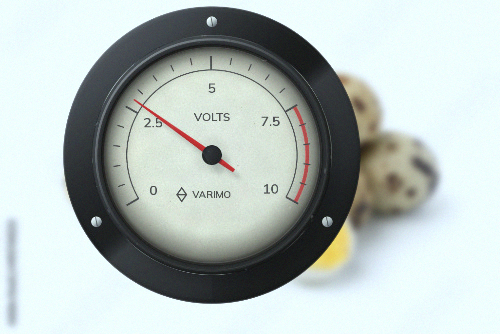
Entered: 2.75
